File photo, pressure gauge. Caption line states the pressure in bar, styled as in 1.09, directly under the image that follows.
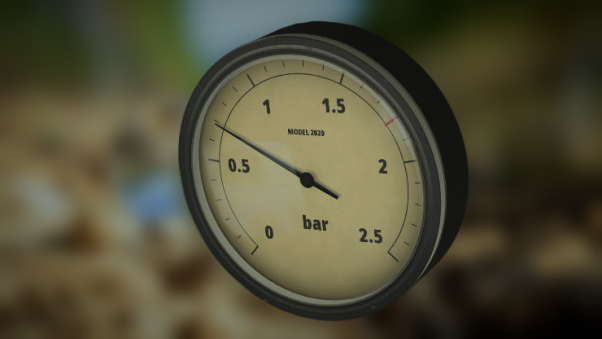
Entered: 0.7
